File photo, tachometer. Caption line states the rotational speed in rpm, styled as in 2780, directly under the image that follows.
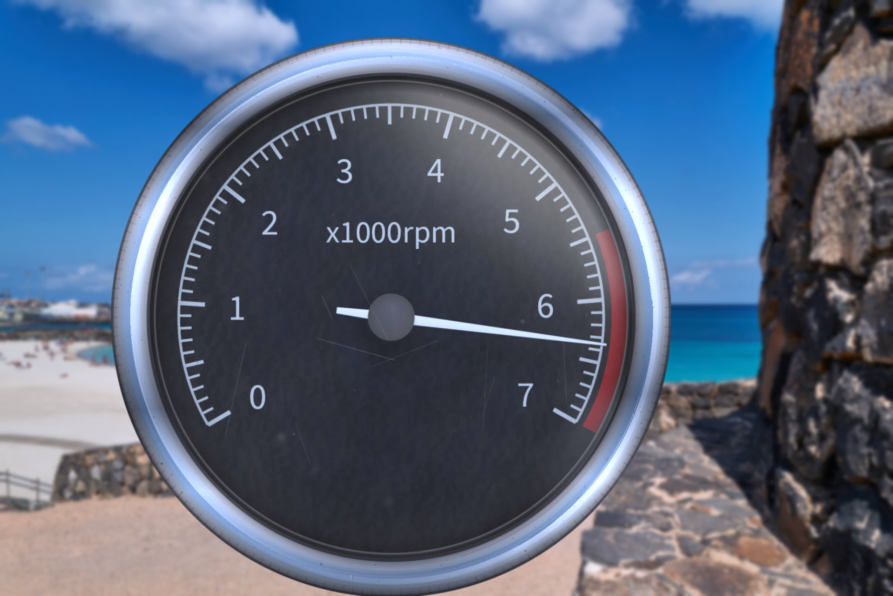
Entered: 6350
